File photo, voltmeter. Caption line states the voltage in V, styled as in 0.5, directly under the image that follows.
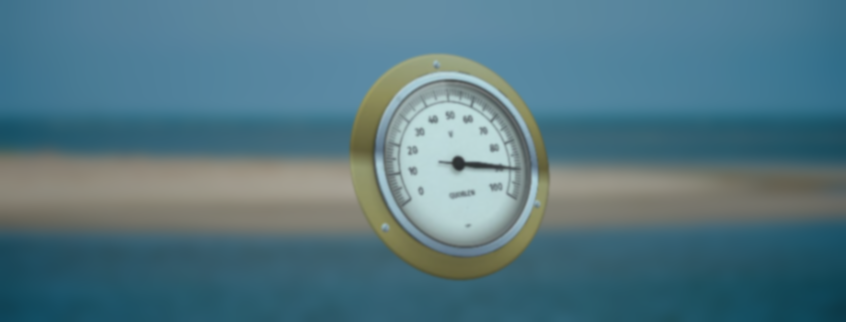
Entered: 90
